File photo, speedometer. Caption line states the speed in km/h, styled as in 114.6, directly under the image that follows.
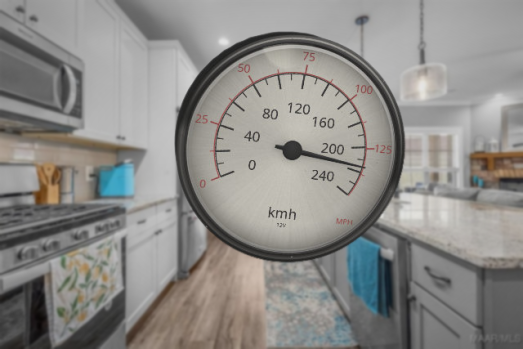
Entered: 215
